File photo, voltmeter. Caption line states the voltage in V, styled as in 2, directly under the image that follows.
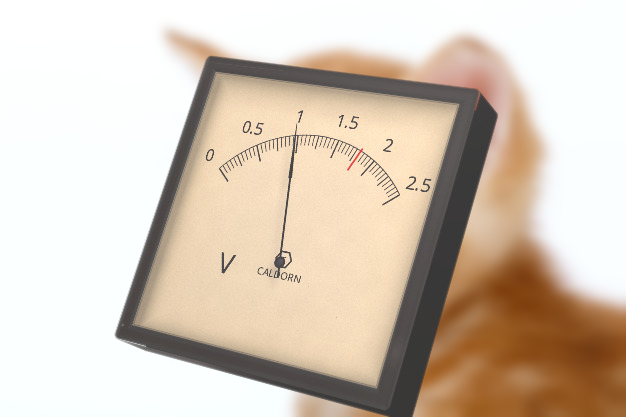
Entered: 1
